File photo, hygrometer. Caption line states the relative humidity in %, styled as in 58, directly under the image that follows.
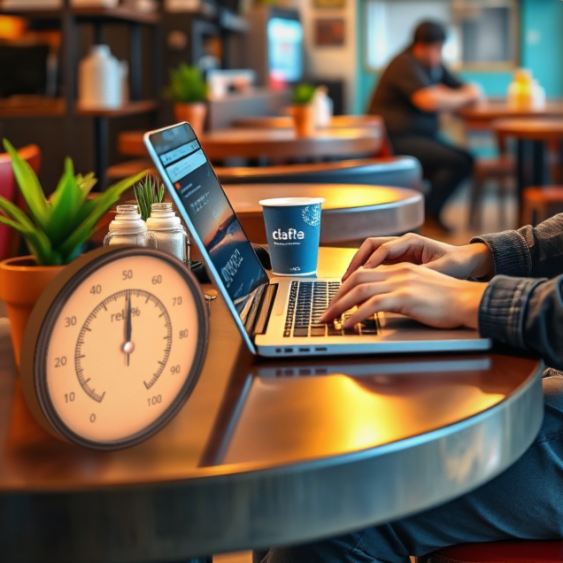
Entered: 50
